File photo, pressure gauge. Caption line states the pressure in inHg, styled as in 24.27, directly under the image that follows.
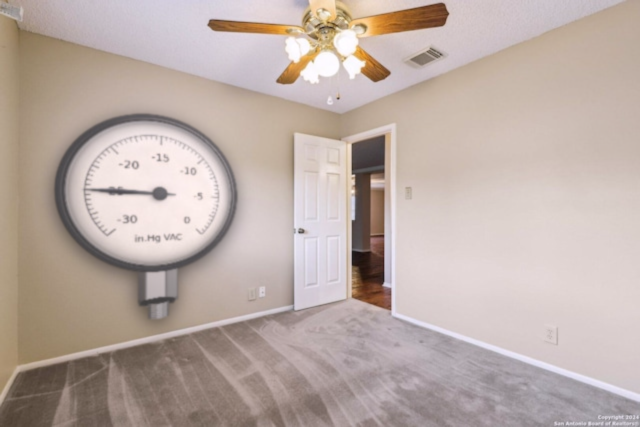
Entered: -25
